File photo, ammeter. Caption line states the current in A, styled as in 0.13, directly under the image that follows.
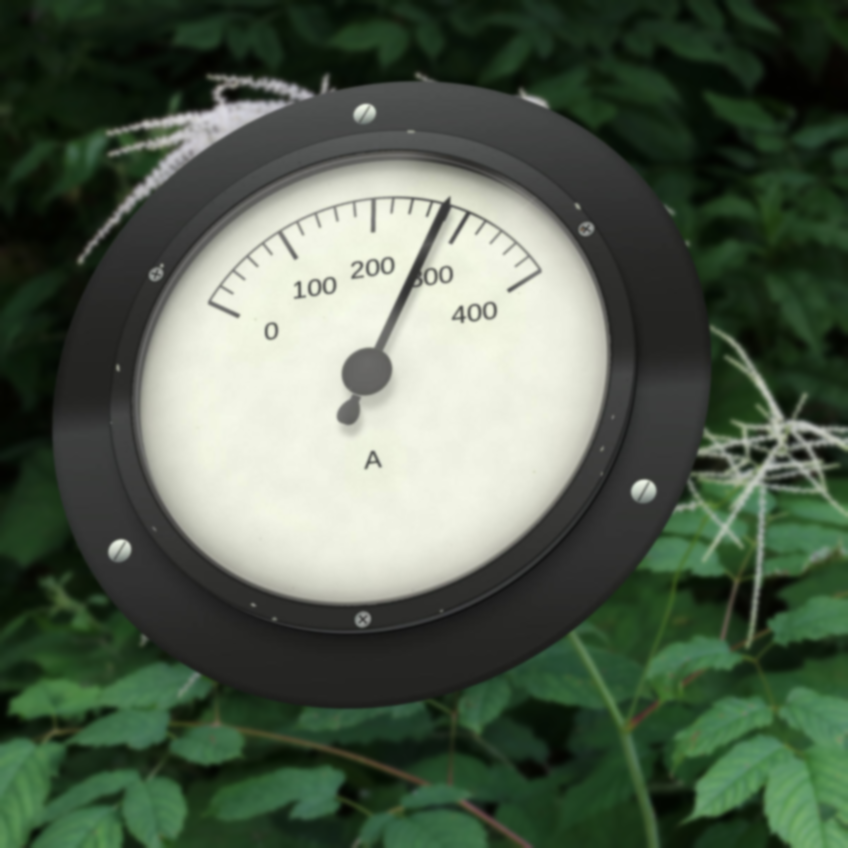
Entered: 280
